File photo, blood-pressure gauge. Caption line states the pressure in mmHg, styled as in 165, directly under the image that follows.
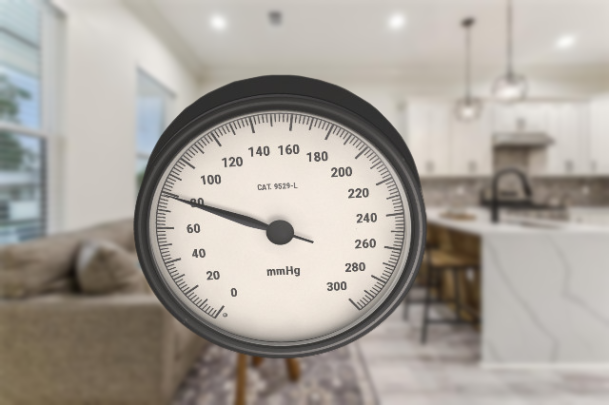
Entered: 80
